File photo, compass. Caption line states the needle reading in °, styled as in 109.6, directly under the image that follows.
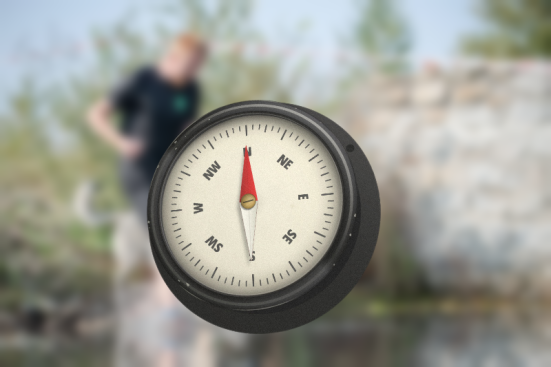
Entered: 0
